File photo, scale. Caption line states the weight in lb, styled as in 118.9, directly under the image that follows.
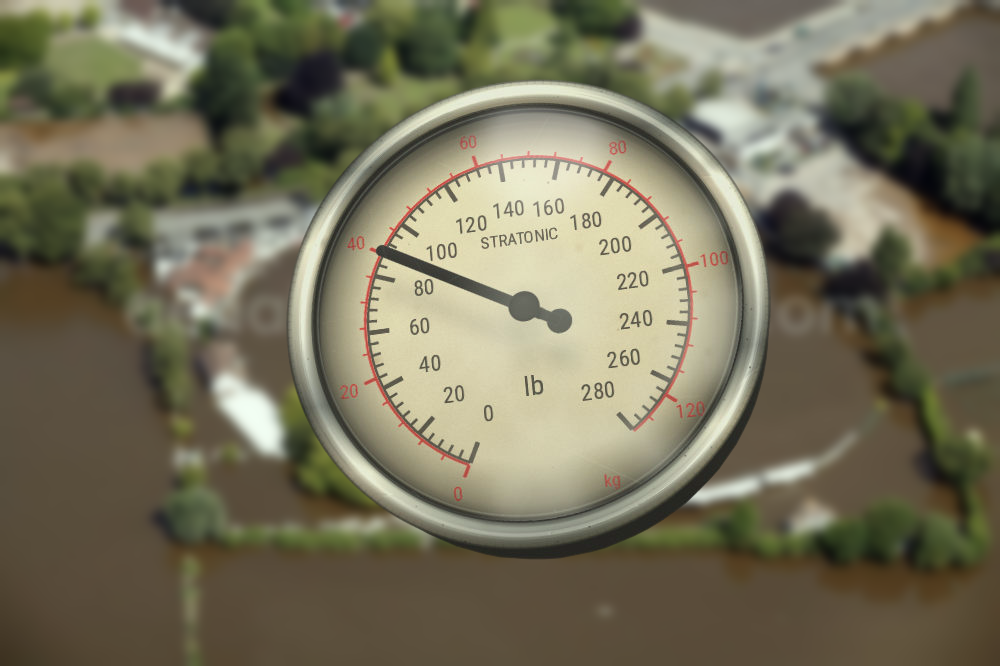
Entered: 88
